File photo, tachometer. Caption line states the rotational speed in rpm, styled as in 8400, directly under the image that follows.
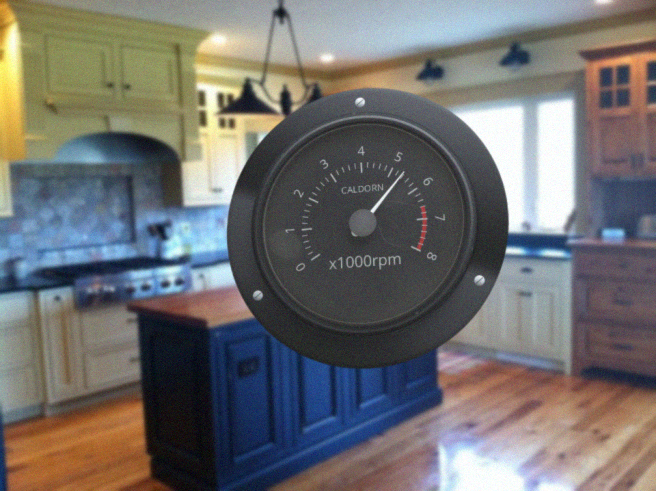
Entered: 5400
